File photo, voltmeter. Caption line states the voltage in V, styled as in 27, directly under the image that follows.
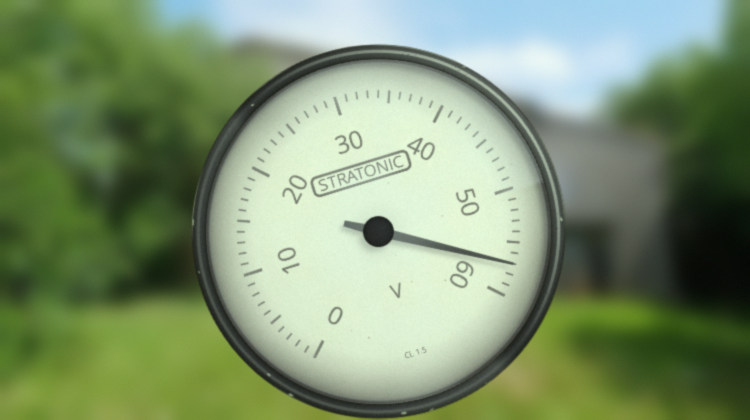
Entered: 57
